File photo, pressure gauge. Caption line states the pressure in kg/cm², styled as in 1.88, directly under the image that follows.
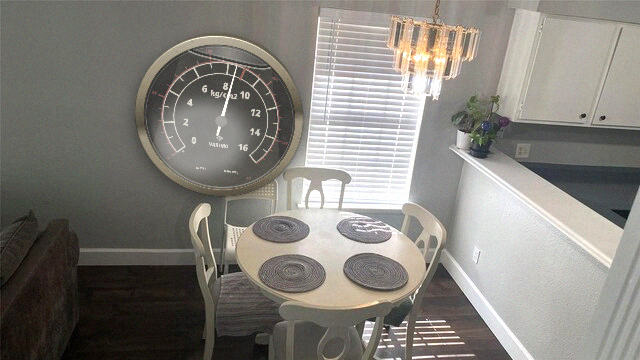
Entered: 8.5
